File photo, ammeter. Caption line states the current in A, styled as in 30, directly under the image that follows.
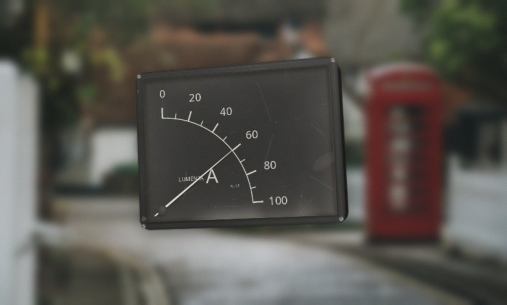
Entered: 60
